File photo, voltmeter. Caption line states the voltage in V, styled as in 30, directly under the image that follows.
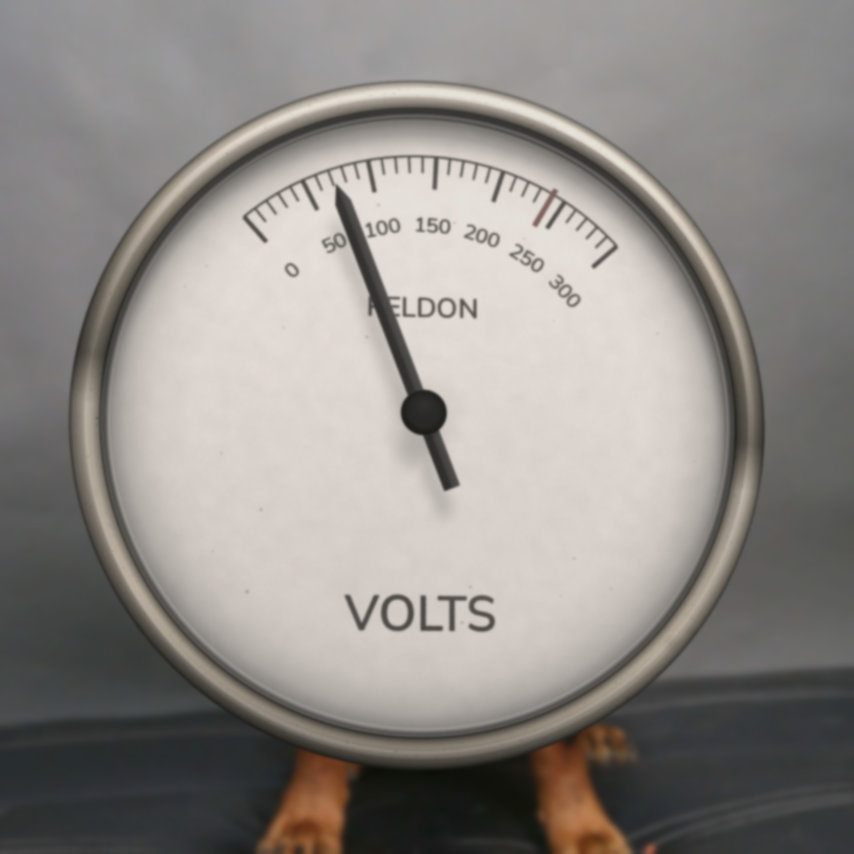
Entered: 70
